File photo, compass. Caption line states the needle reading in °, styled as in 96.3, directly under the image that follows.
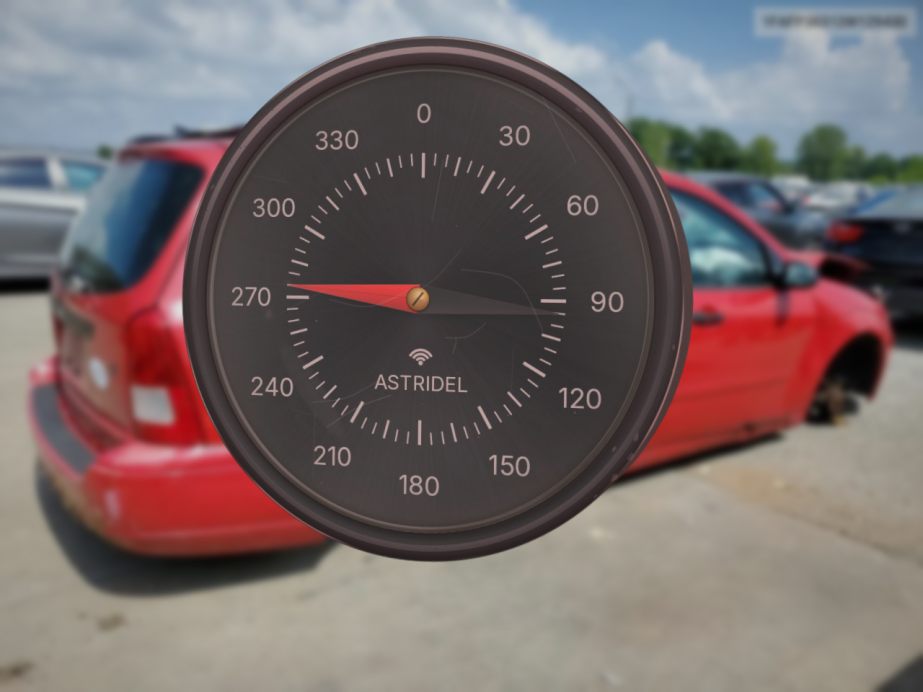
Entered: 275
